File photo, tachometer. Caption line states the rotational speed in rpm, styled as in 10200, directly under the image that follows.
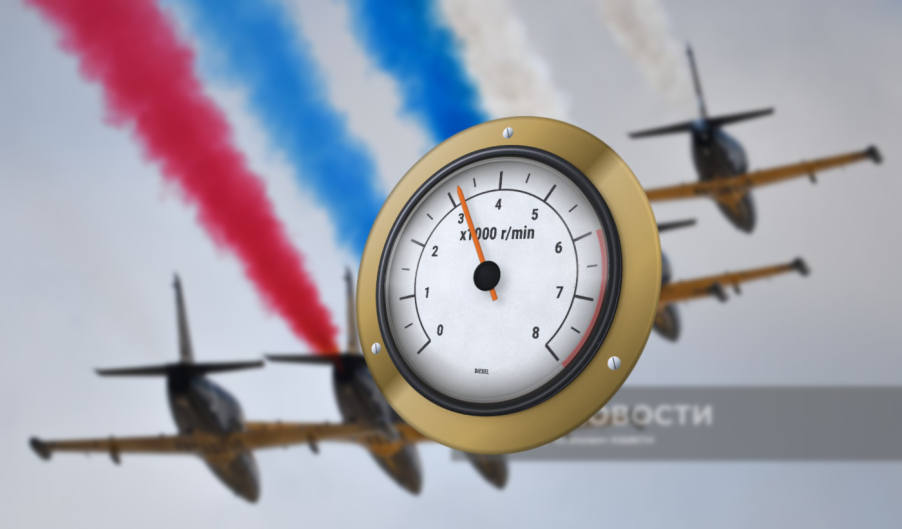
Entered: 3250
